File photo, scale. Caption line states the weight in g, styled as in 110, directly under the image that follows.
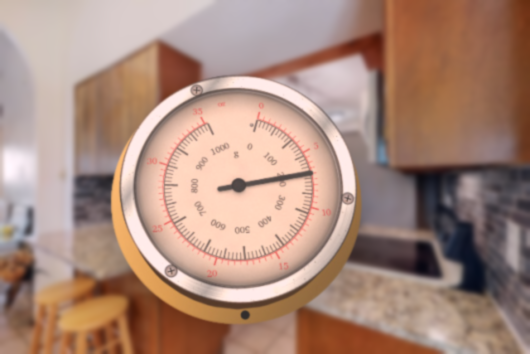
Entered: 200
